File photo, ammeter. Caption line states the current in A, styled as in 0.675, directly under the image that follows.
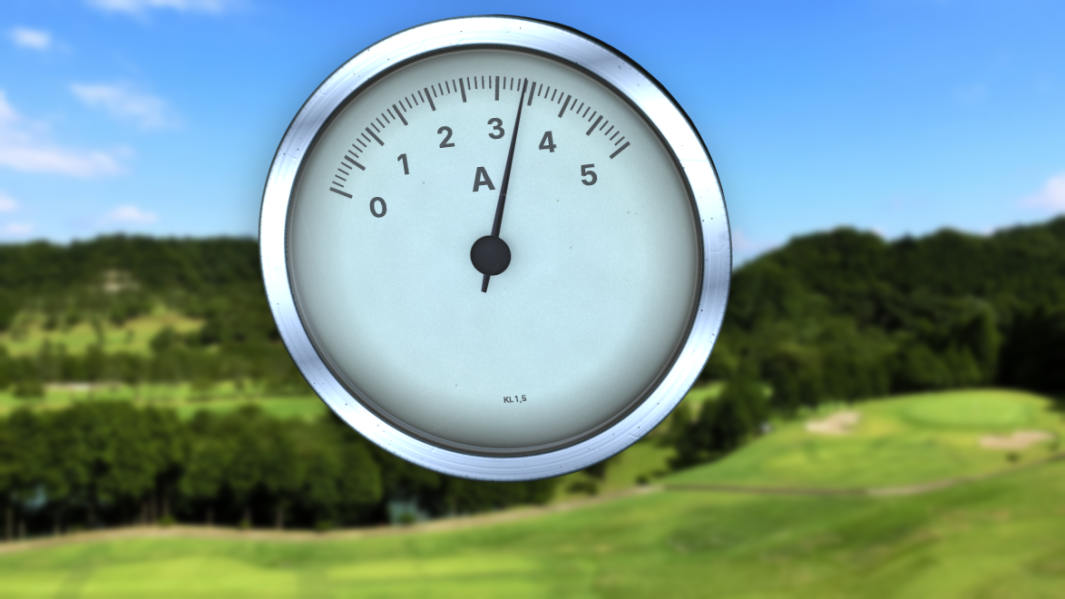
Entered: 3.4
